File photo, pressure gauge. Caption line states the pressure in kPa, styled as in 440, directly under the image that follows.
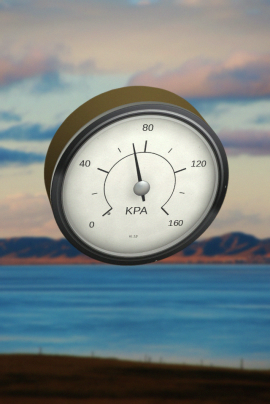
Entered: 70
